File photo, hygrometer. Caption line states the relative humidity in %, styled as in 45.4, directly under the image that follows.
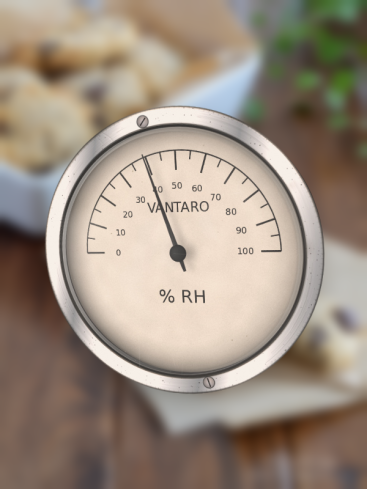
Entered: 40
